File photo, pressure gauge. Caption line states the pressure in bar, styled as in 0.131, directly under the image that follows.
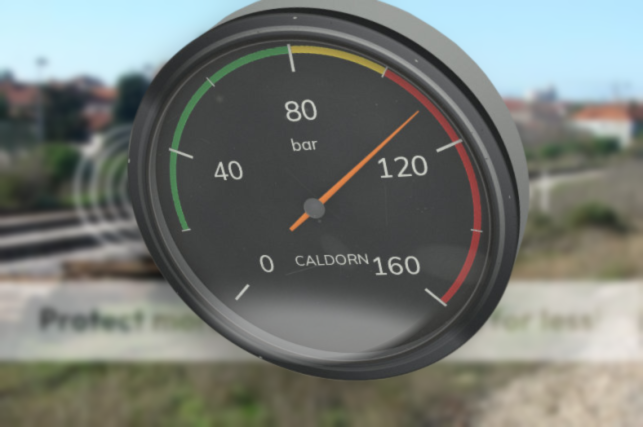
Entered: 110
